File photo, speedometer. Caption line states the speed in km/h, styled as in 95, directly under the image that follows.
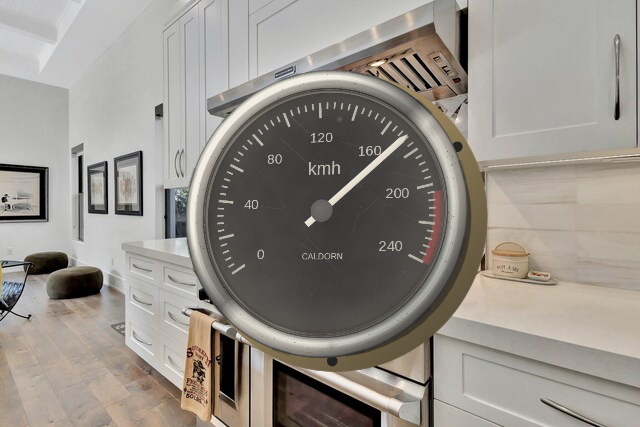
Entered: 172
